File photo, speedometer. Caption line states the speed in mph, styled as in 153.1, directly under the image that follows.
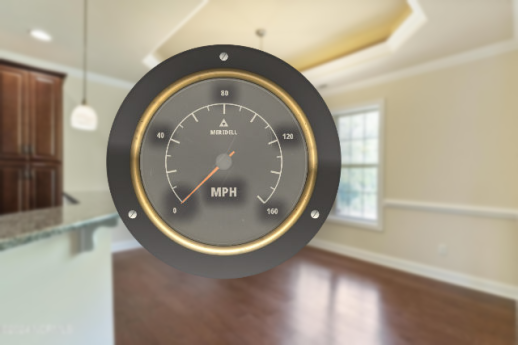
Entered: 0
